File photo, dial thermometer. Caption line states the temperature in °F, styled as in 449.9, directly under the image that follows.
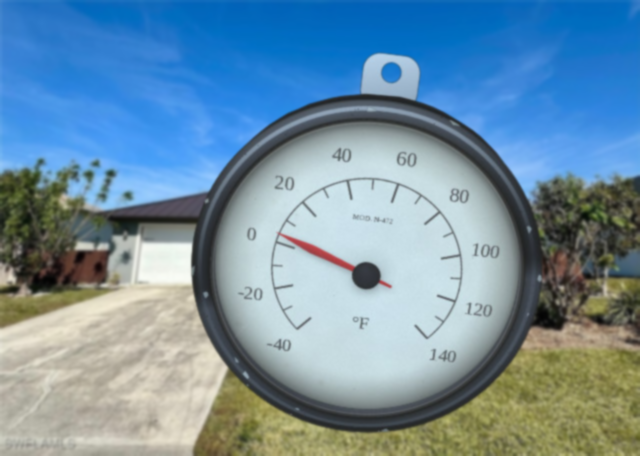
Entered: 5
